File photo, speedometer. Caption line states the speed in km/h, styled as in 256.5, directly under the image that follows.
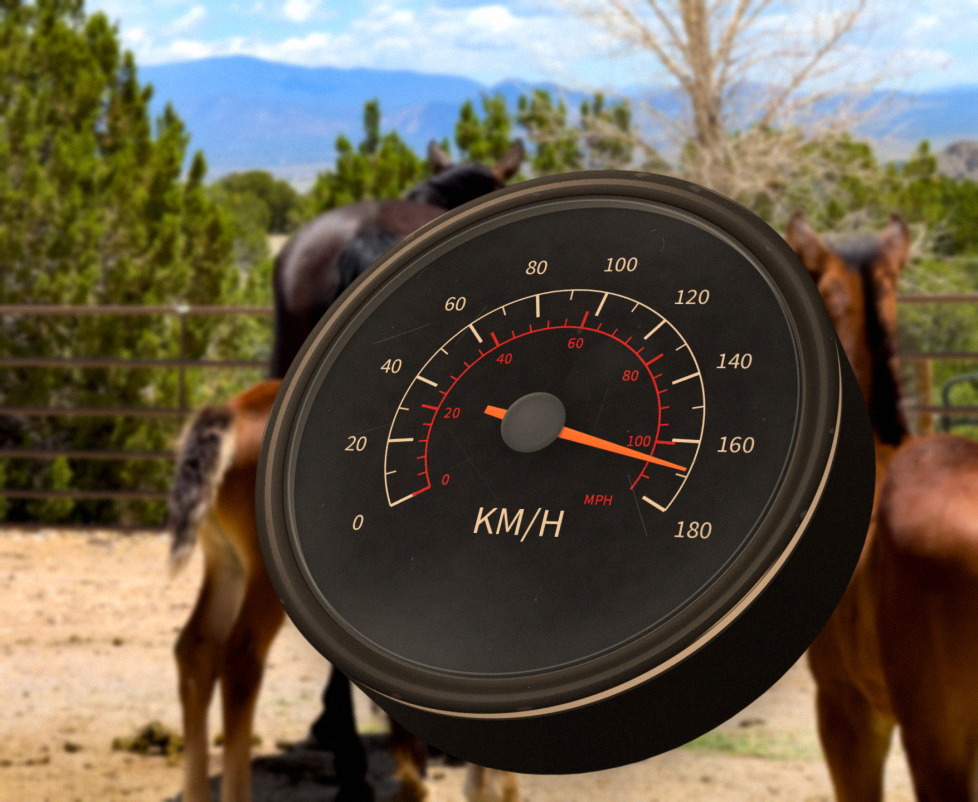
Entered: 170
